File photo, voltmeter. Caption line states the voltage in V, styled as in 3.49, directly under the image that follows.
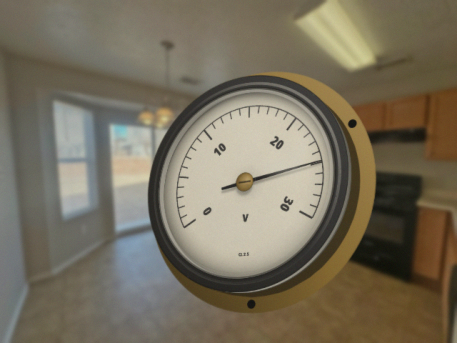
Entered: 25
